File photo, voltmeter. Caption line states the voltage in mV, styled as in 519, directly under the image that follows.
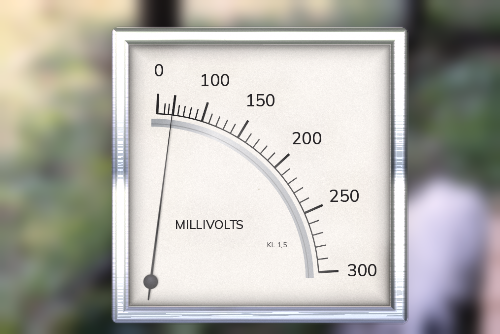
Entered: 50
